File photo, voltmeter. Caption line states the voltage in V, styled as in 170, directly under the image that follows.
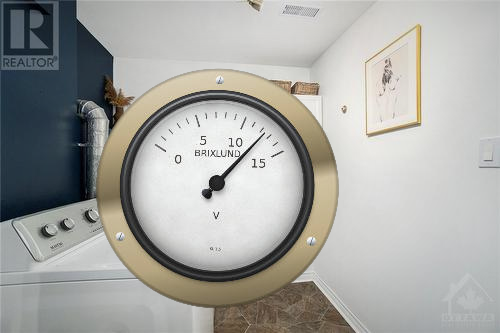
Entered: 12.5
